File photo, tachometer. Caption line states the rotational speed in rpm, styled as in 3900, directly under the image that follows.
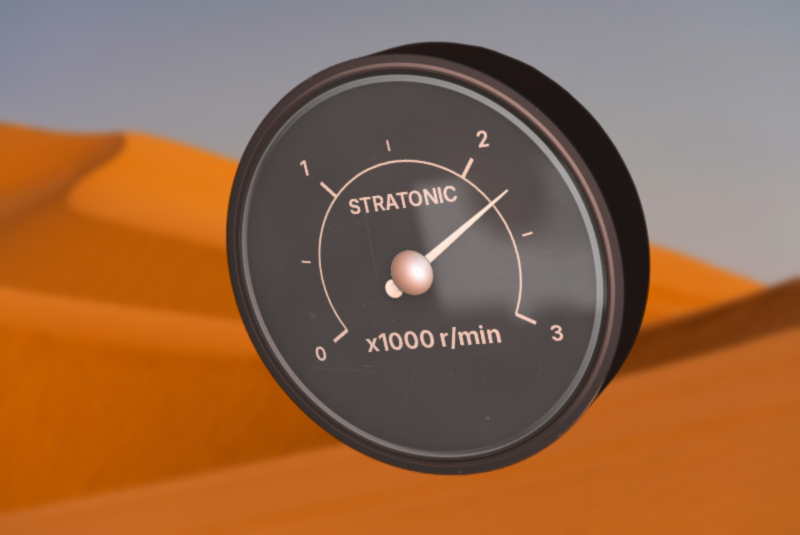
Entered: 2250
